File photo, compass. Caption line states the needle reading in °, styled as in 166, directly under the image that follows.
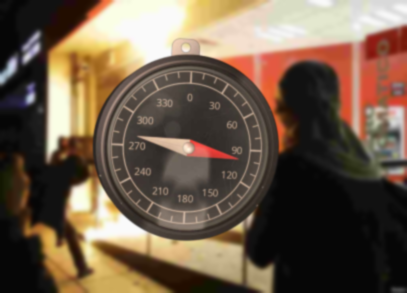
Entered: 100
